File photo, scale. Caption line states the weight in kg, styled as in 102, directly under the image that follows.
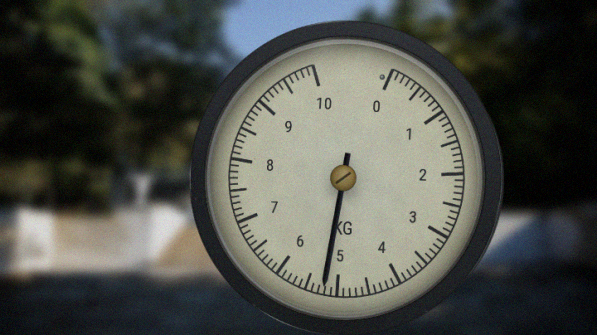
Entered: 5.2
